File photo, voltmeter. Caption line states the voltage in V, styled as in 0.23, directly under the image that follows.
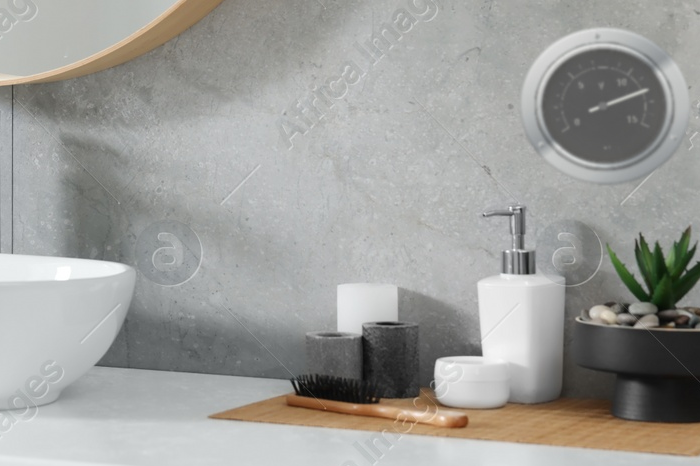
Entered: 12
